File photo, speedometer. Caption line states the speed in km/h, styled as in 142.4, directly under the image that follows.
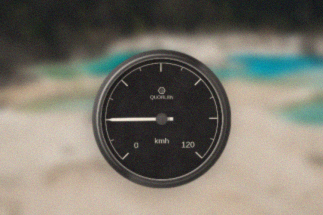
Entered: 20
